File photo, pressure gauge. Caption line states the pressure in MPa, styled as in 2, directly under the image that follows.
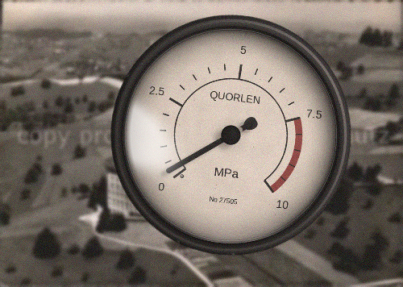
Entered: 0.25
